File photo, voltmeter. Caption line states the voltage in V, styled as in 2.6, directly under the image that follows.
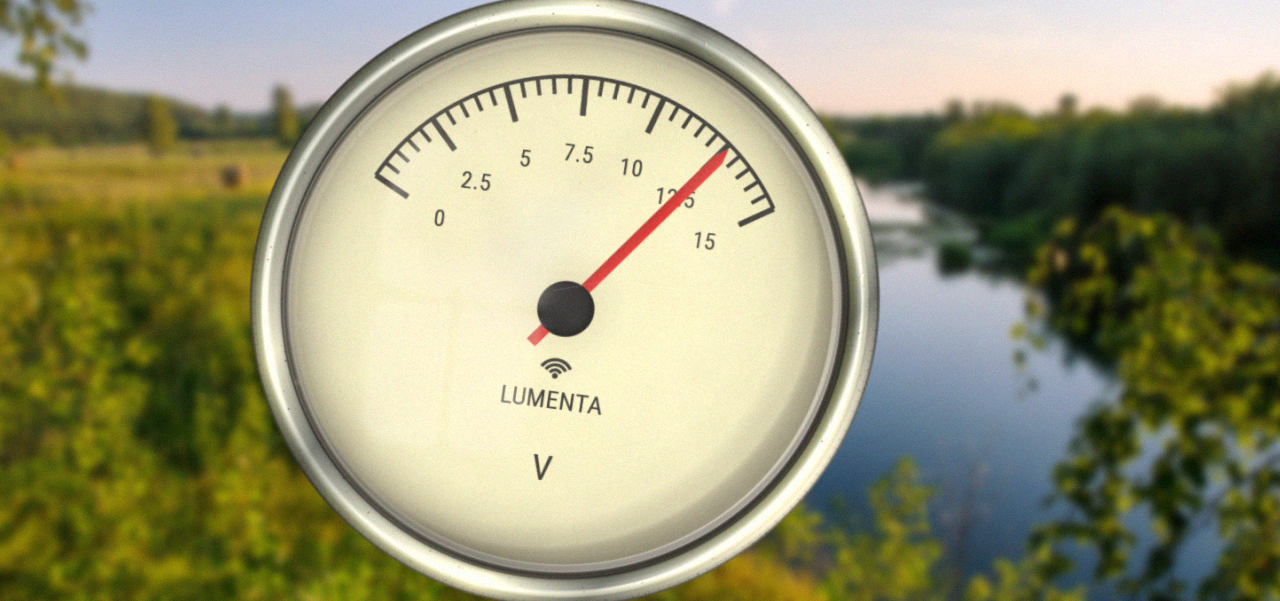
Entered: 12.5
